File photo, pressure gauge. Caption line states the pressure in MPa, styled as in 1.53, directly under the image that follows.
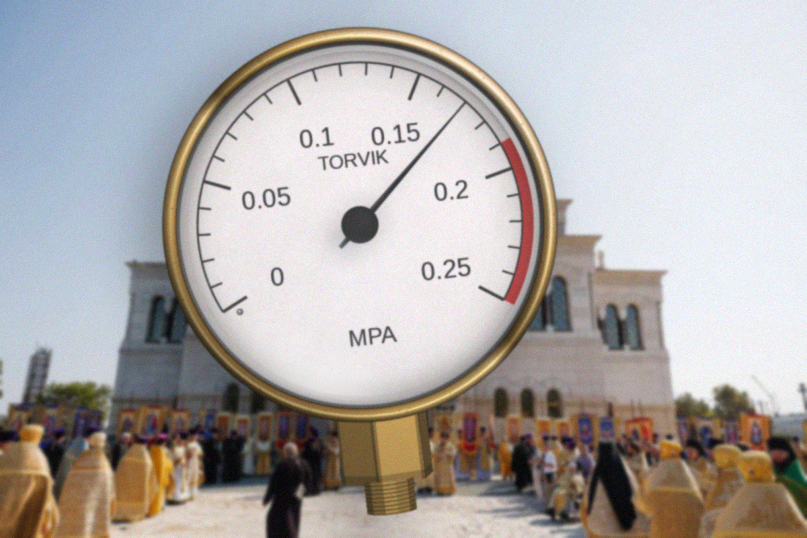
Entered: 0.17
